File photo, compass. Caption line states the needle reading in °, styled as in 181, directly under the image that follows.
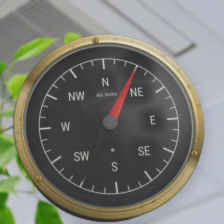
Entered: 30
